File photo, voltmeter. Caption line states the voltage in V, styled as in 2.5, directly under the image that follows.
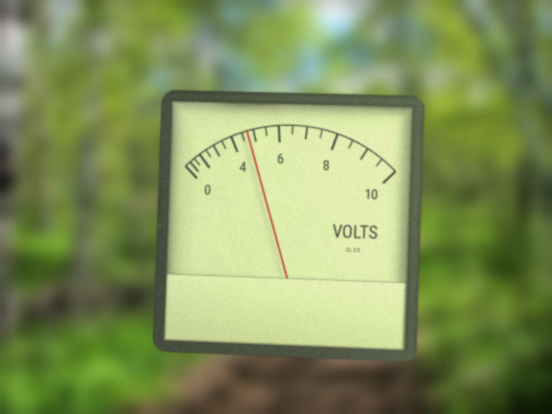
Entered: 4.75
